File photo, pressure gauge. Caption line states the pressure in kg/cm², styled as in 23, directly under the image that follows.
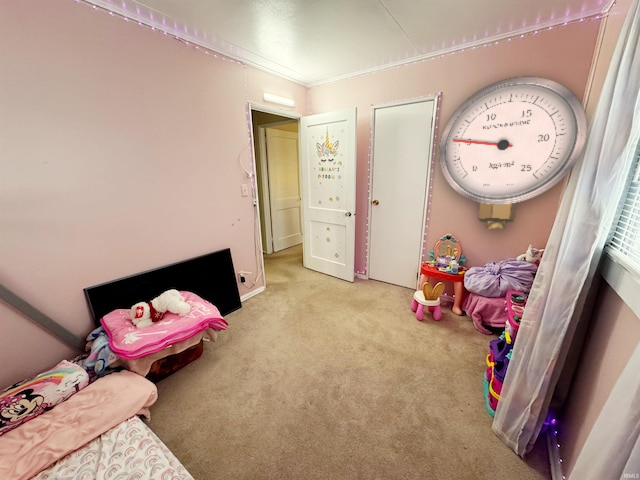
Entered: 5
